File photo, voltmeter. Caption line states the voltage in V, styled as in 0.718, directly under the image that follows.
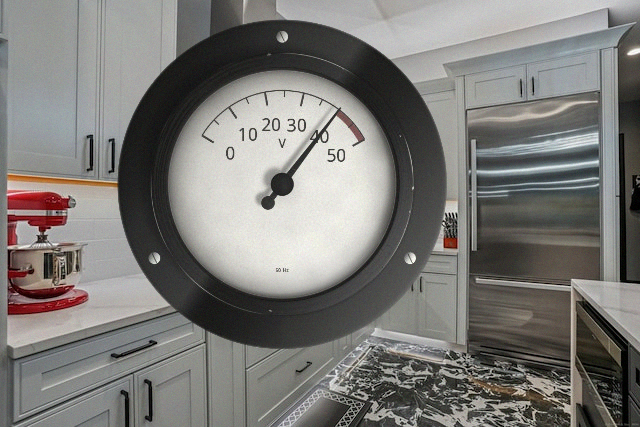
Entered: 40
